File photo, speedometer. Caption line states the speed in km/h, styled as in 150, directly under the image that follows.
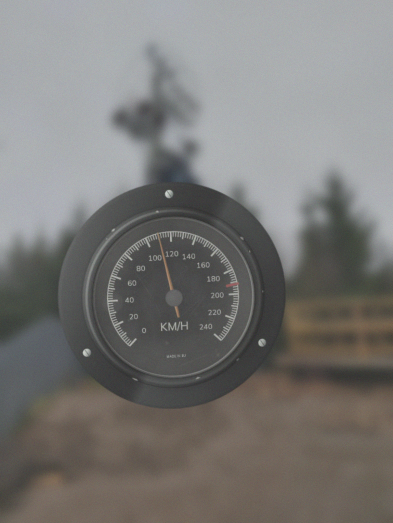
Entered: 110
